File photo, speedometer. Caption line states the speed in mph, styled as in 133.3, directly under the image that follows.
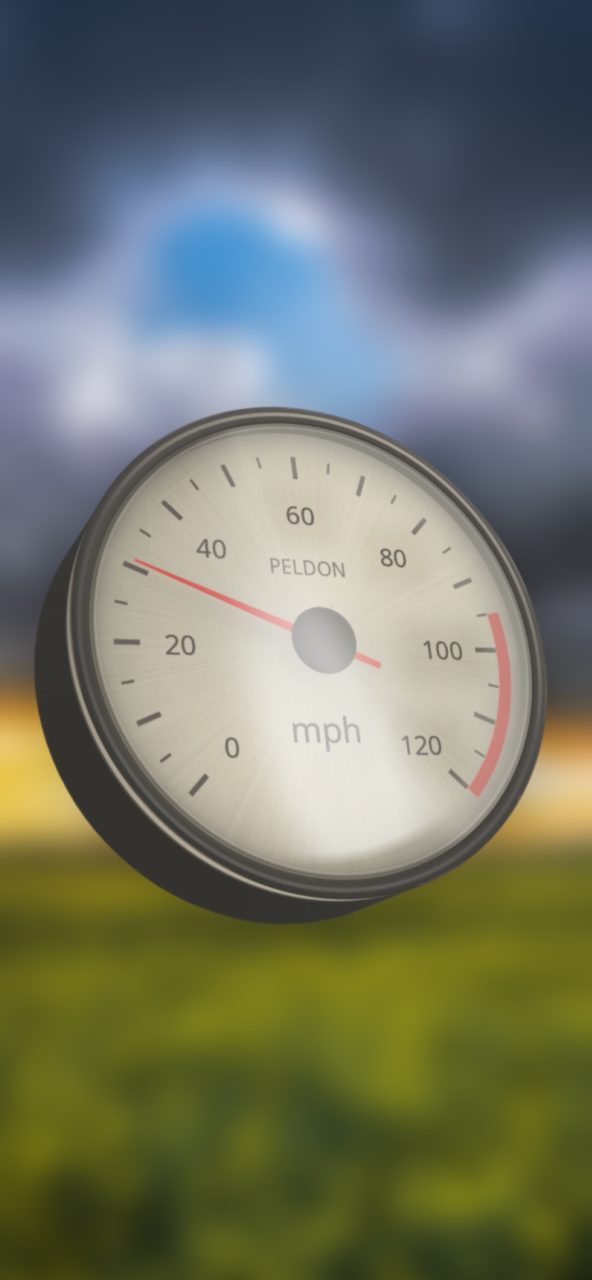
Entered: 30
